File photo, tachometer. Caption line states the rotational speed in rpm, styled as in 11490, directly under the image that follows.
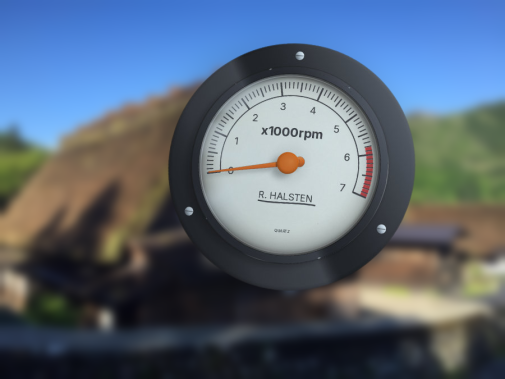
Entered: 0
